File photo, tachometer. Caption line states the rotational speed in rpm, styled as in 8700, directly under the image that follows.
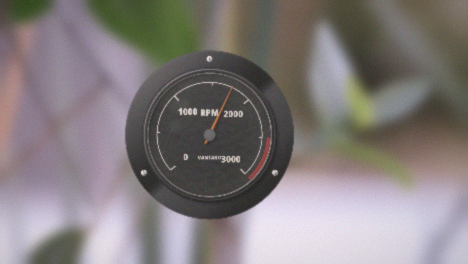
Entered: 1750
